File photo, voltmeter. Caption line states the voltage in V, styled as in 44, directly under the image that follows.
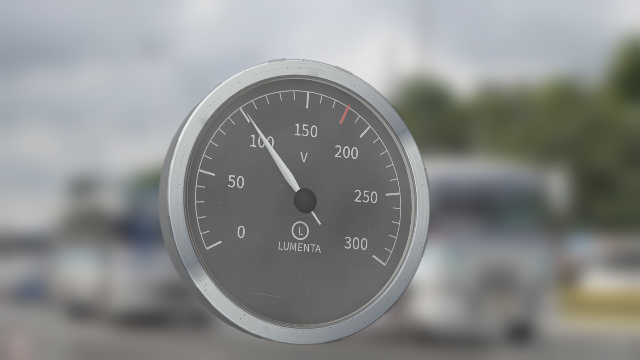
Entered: 100
